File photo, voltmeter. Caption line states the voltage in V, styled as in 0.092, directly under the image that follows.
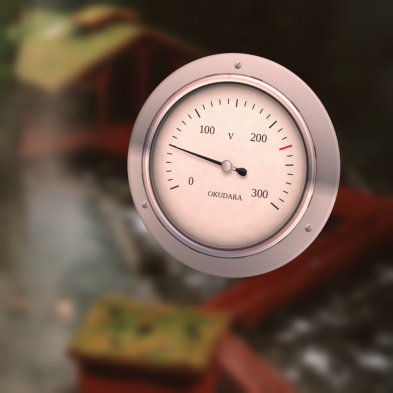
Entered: 50
